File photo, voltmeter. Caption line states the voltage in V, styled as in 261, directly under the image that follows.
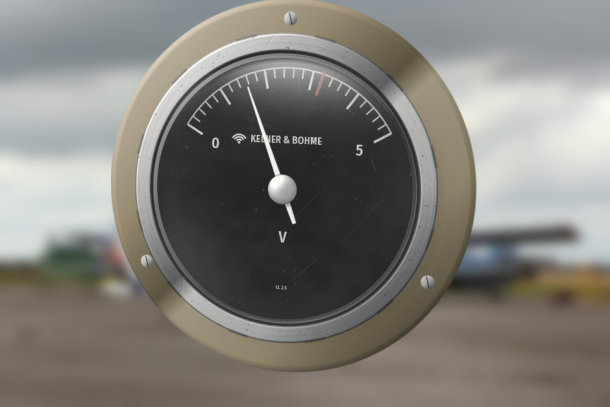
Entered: 1.6
